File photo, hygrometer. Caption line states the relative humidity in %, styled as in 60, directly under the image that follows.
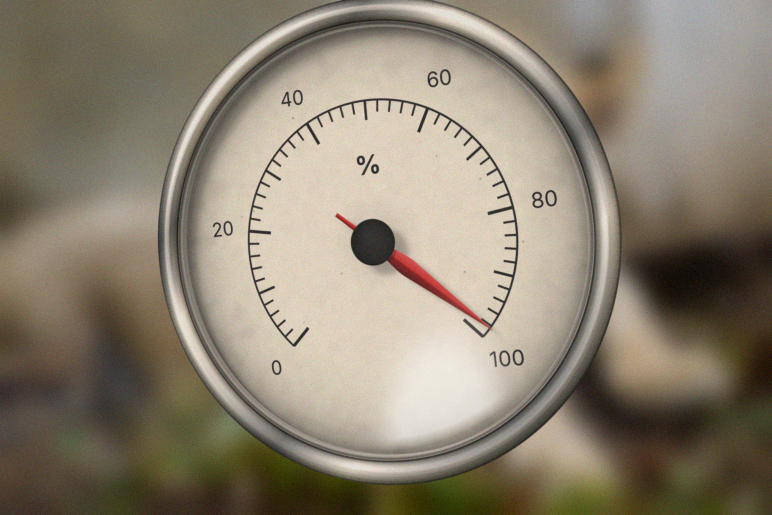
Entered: 98
